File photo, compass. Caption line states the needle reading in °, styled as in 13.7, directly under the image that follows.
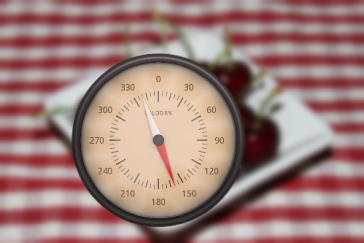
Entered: 160
